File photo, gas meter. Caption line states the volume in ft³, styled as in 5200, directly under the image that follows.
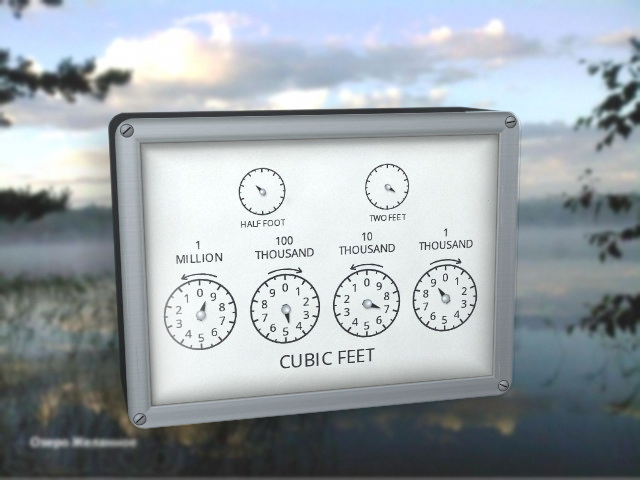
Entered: 946900
